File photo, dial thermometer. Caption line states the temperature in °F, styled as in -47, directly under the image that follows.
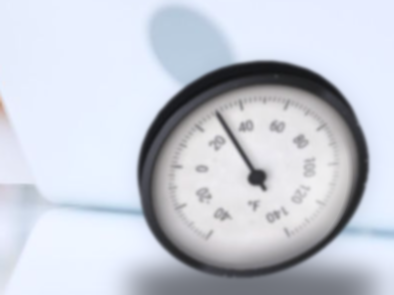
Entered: 30
